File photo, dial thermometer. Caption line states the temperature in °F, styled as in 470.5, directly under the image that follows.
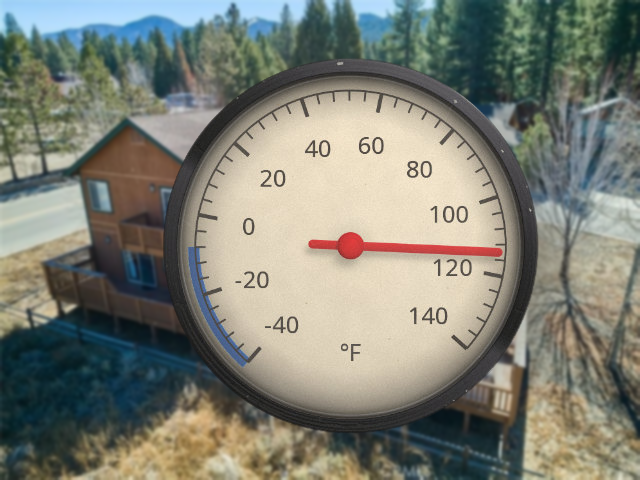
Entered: 114
